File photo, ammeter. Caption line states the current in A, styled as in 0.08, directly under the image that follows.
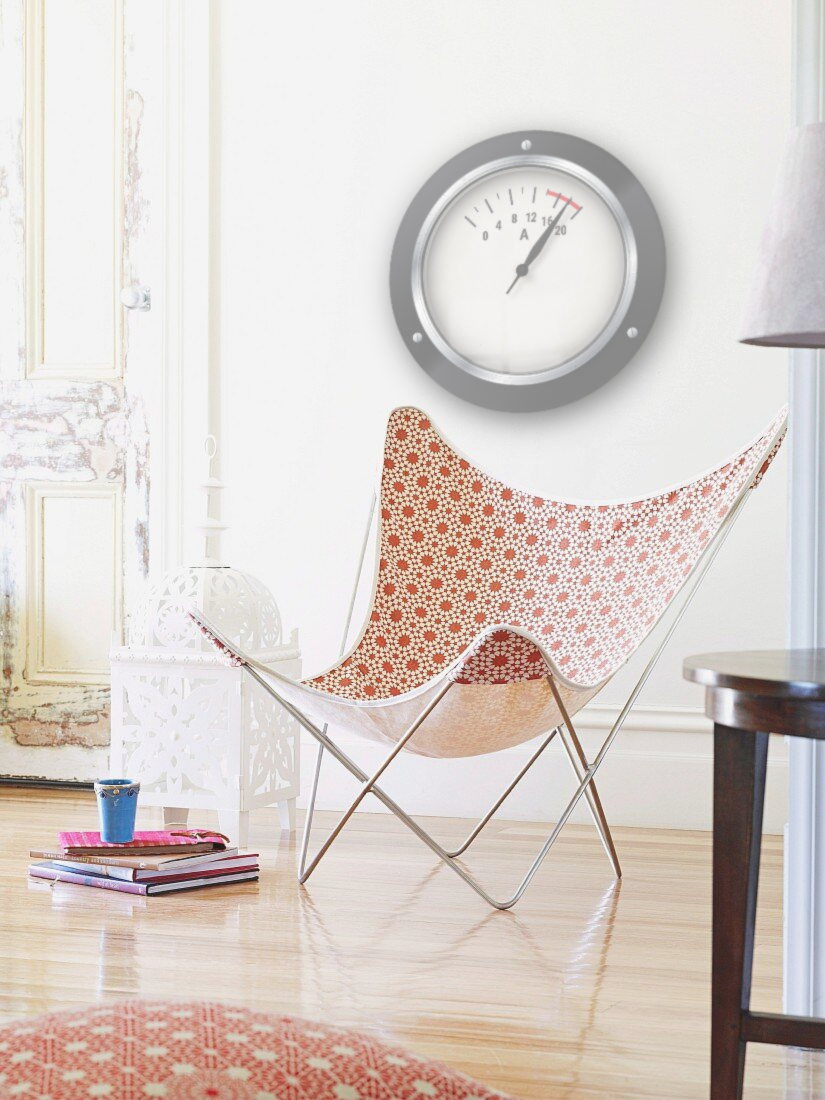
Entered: 18
